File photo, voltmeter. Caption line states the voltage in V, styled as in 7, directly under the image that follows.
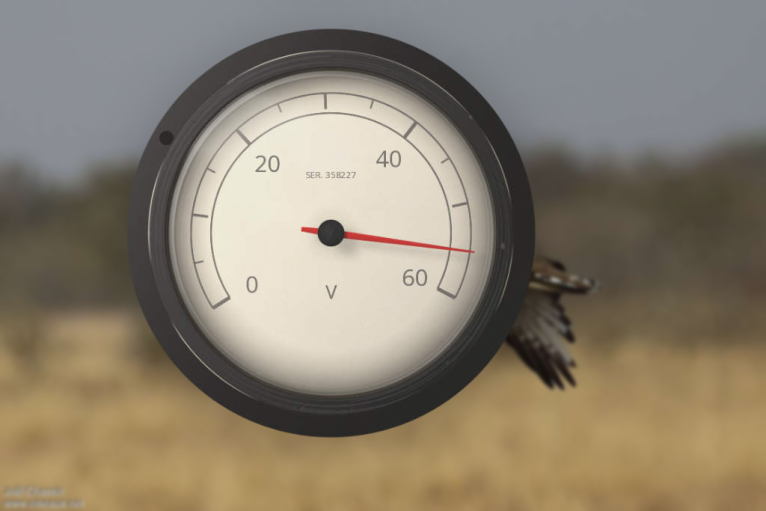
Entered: 55
